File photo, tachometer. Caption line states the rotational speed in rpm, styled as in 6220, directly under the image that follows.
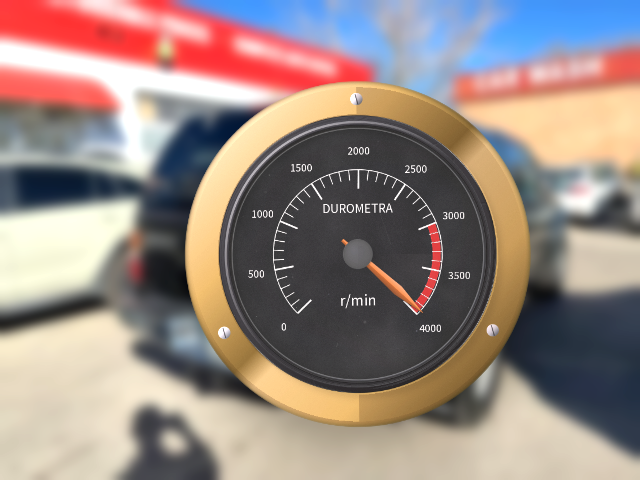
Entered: 3950
